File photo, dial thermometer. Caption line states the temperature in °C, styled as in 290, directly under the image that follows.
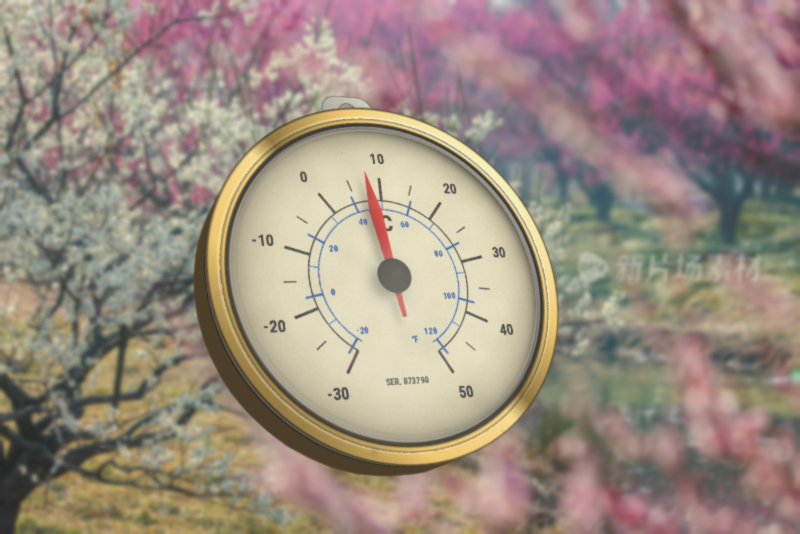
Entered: 7.5
